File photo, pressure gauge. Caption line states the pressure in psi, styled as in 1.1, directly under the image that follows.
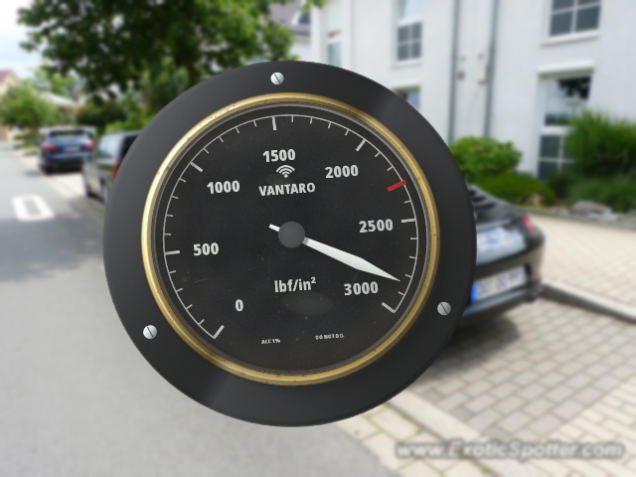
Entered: 2850
